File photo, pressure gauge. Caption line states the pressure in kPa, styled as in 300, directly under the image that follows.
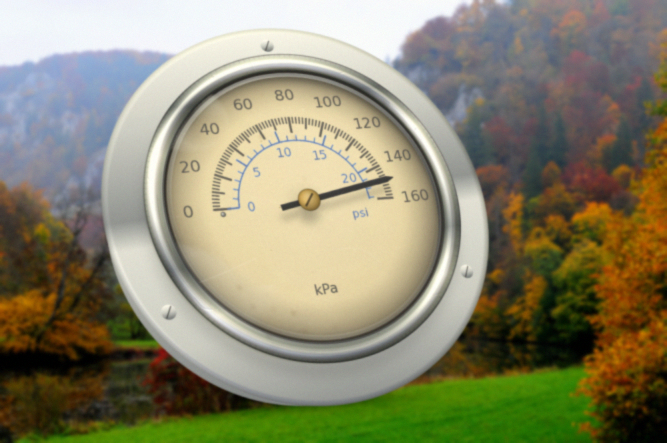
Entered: 150
